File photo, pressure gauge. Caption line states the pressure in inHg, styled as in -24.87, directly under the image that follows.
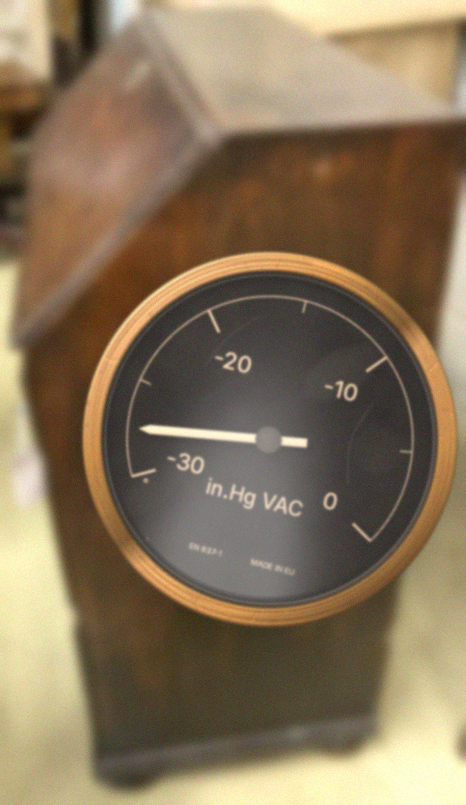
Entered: -27.5
